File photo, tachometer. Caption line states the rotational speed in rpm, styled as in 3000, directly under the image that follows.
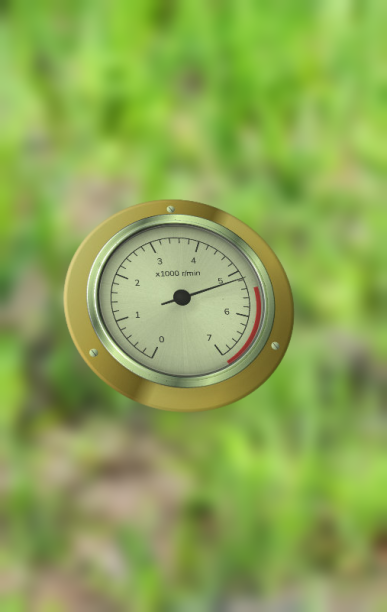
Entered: 5200
